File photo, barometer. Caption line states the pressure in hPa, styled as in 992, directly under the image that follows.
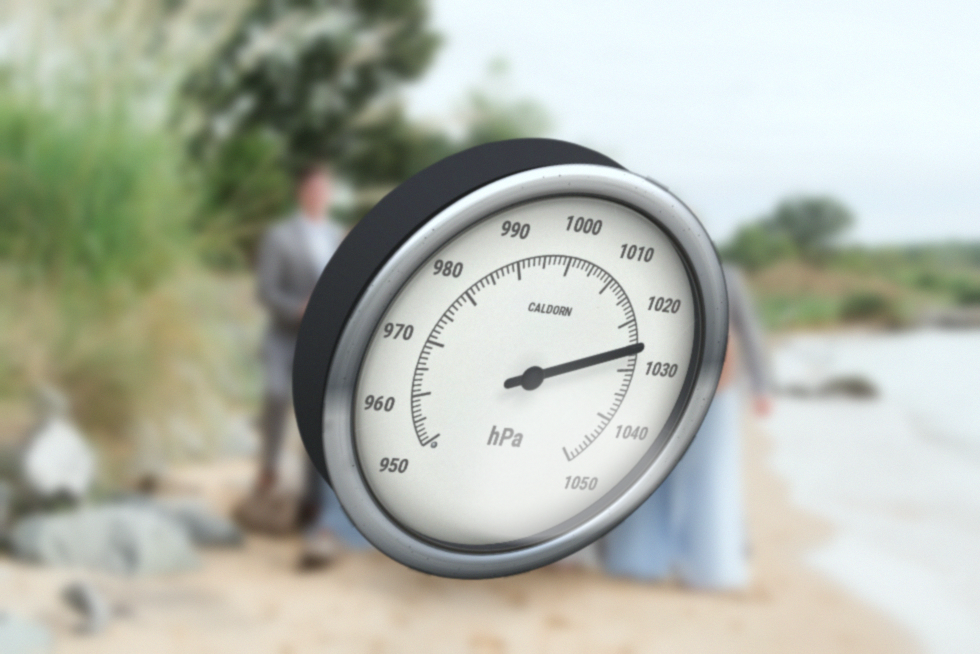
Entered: 1025
